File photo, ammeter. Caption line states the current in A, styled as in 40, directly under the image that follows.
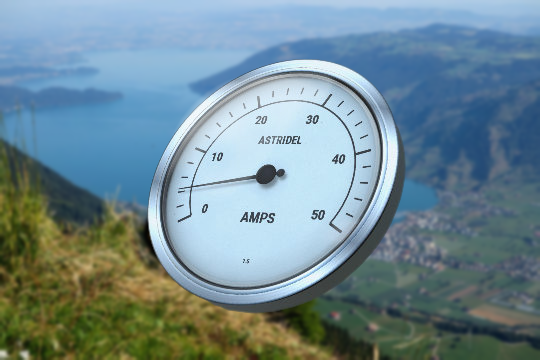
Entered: 4
